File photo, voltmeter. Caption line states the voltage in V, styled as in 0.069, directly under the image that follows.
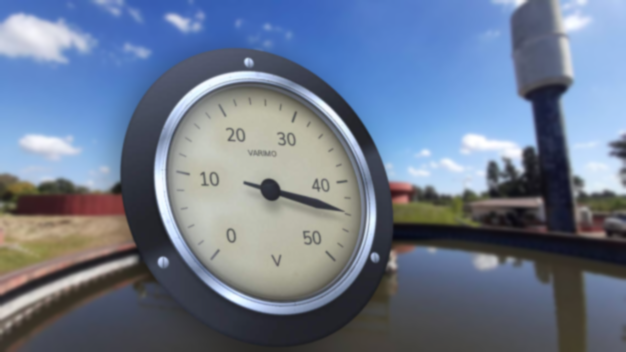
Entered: 44
